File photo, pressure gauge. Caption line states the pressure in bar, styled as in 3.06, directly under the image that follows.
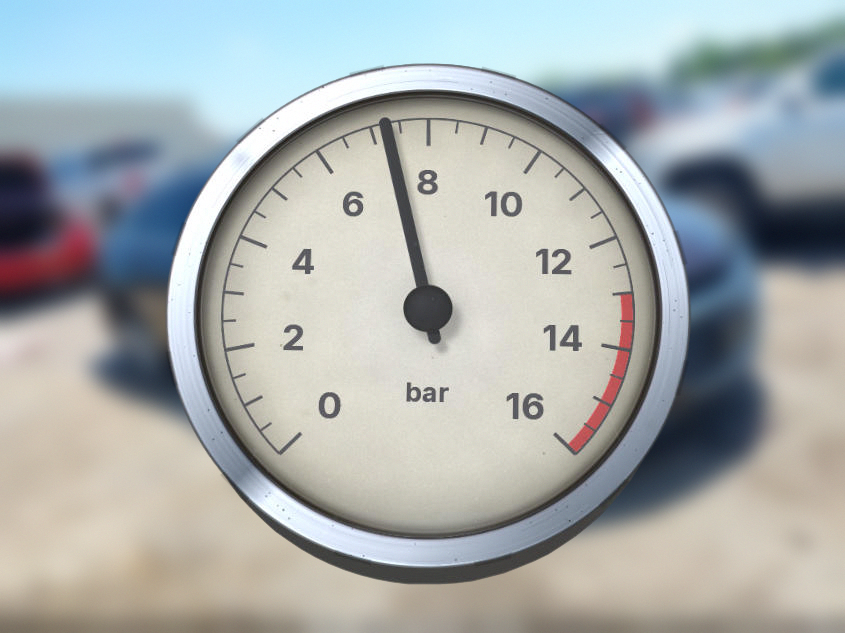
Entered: 7.25
